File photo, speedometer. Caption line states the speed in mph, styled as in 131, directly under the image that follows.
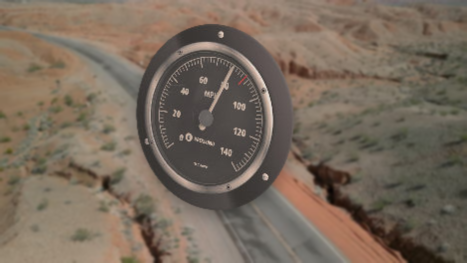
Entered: 80
